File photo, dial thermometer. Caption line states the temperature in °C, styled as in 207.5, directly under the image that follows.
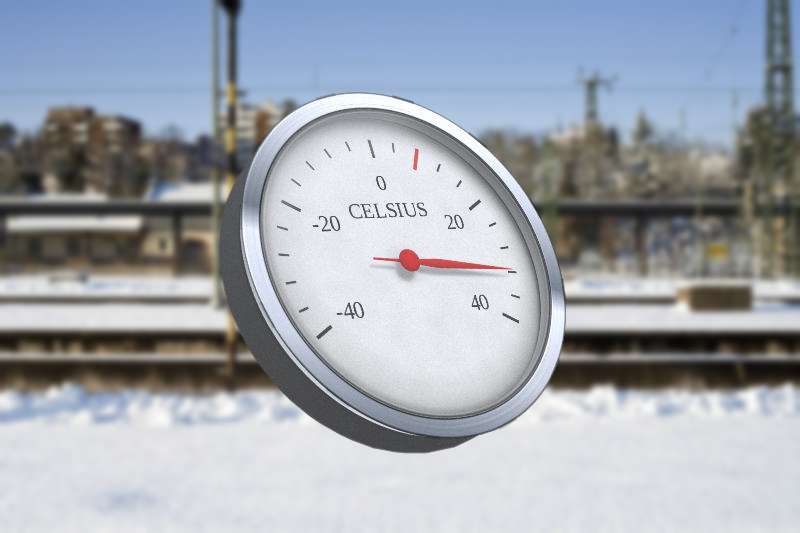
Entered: 32
